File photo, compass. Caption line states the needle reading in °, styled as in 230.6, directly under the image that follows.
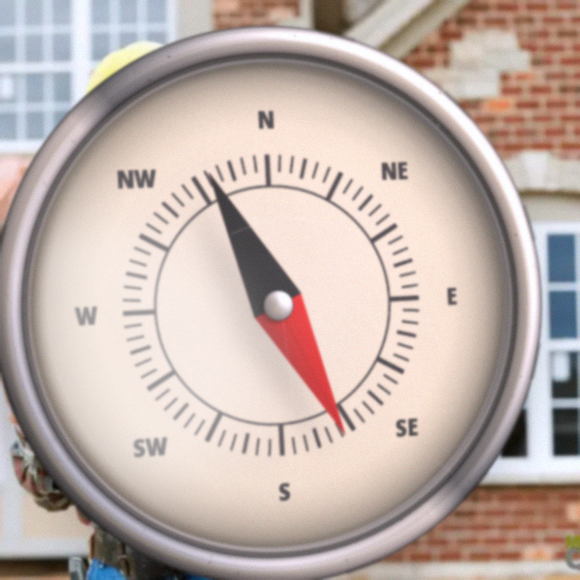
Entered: 155
